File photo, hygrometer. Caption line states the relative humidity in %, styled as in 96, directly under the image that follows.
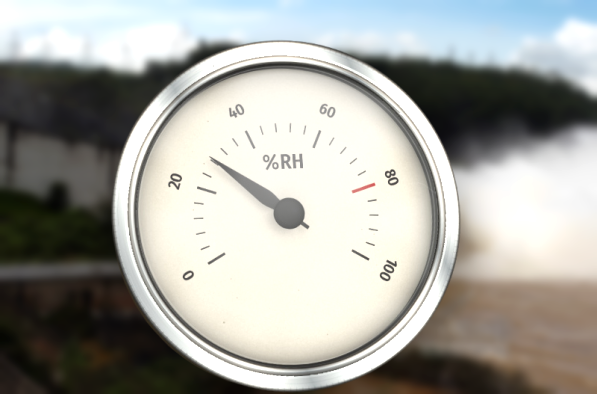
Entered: 28
